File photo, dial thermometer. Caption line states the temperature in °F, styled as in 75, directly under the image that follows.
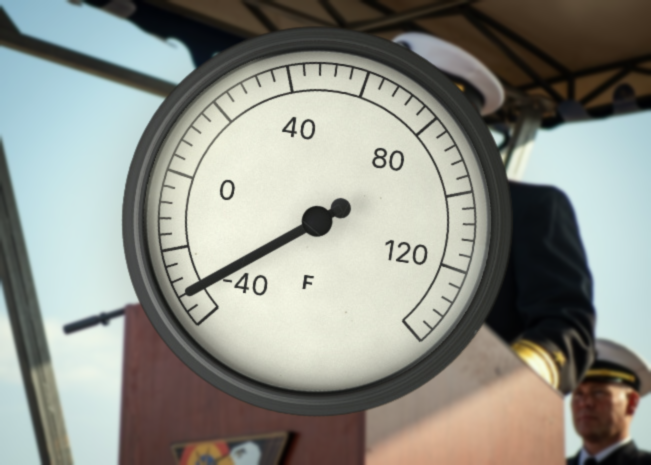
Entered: -32
